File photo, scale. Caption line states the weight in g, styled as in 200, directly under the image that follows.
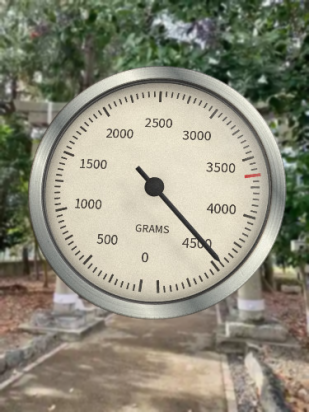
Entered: 4450
